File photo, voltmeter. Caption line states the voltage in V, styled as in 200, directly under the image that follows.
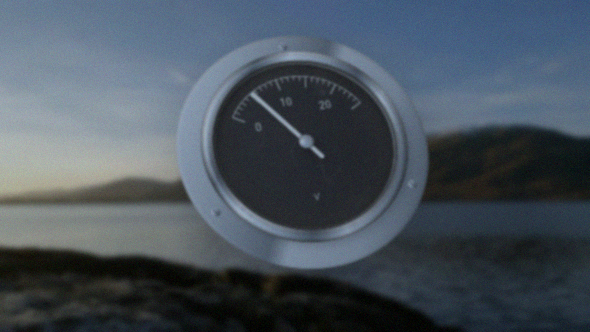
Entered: 5
